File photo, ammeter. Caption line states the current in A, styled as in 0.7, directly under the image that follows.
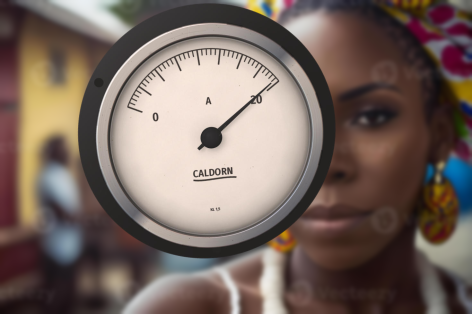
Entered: 19.5
